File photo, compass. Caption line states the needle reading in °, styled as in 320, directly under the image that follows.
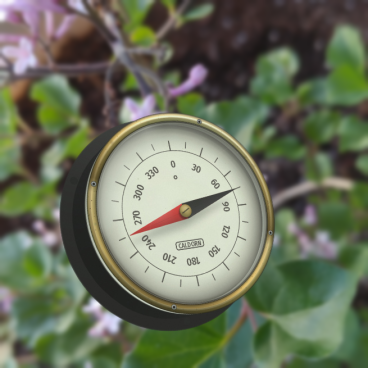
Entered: 255
